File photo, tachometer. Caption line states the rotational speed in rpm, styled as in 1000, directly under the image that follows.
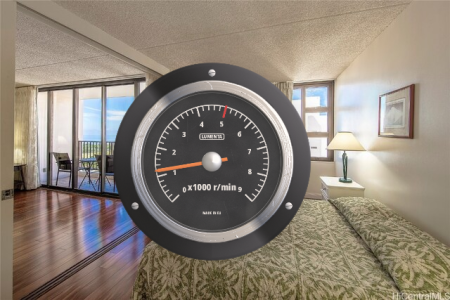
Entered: 1200
